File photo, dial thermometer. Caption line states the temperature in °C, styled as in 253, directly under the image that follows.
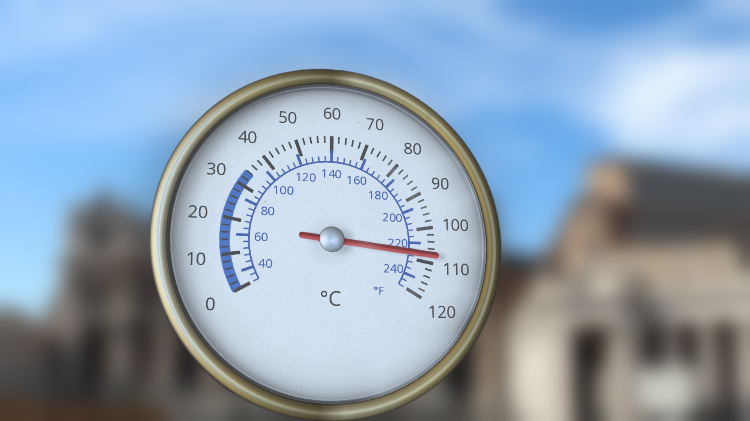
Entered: 108
